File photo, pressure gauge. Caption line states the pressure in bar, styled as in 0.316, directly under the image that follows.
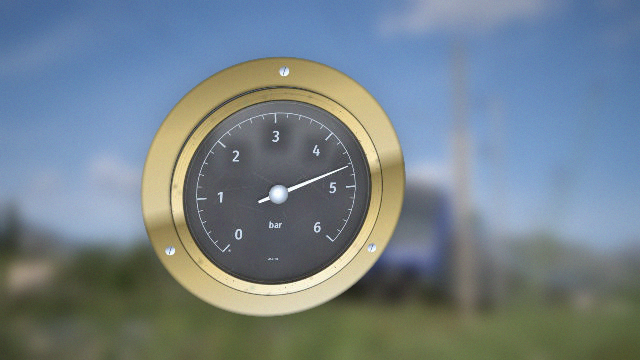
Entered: 4.6
